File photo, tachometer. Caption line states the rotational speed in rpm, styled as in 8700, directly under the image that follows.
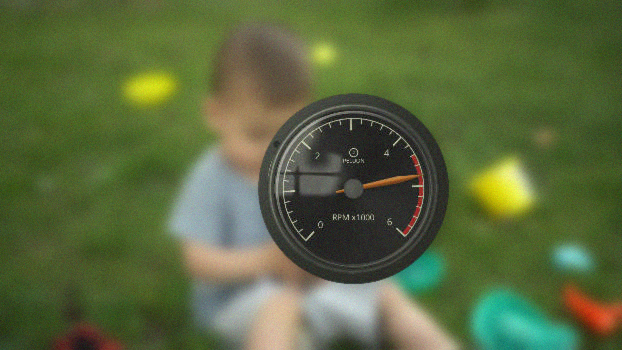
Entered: 4800
